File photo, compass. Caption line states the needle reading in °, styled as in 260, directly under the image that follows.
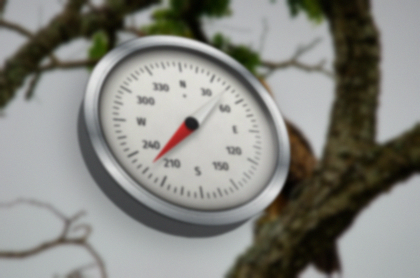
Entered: 225
